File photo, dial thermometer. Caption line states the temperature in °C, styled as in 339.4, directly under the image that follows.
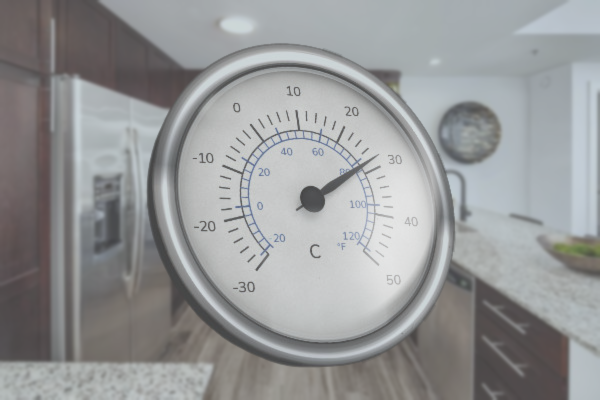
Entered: 28
